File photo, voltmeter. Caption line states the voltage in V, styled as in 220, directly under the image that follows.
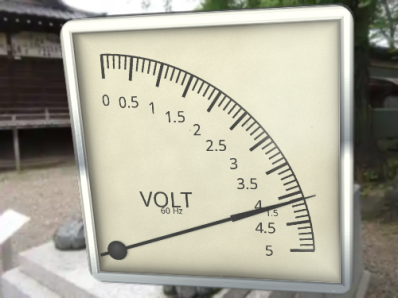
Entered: 4.1
